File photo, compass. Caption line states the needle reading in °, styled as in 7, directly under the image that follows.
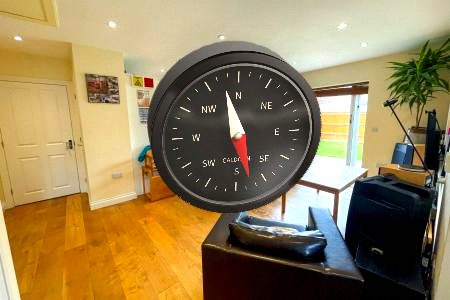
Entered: 165
